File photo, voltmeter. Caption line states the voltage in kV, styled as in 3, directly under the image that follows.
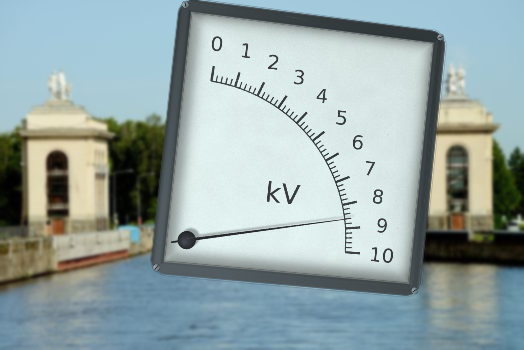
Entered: 8.6
